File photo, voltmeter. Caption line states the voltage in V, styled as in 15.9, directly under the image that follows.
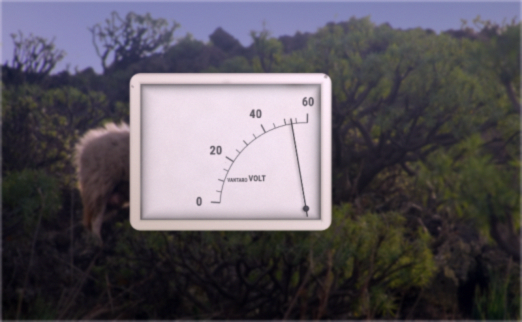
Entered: 52.5
